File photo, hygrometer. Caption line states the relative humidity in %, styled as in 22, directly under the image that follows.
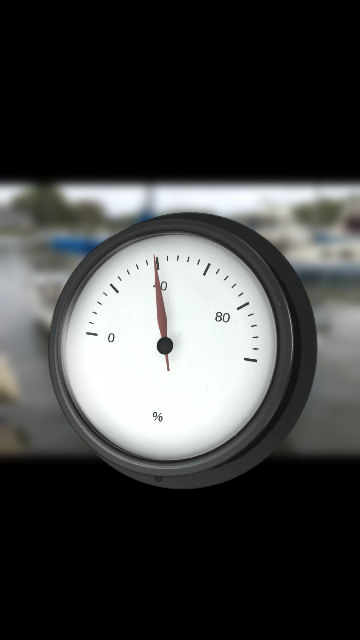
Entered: 40
